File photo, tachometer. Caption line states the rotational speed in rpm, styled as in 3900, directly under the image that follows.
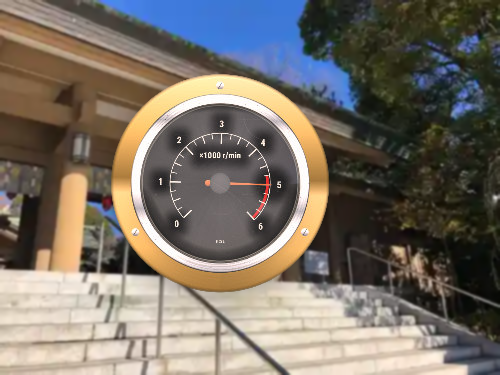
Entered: 5000
